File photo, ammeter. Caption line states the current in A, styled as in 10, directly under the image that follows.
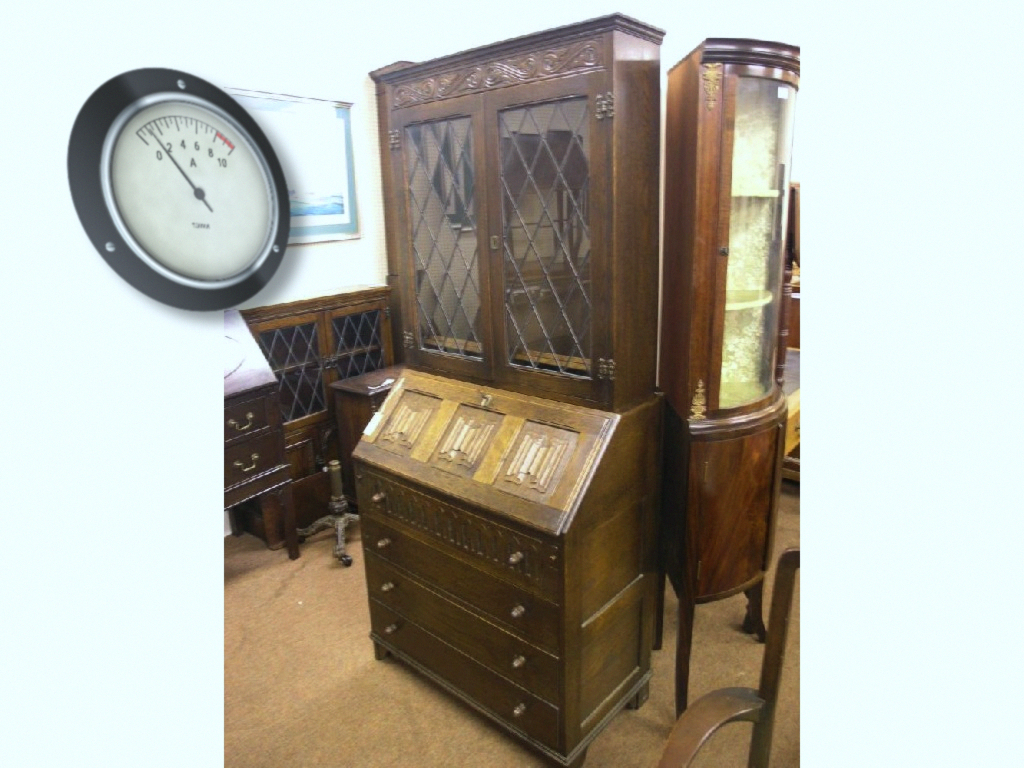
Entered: 1
